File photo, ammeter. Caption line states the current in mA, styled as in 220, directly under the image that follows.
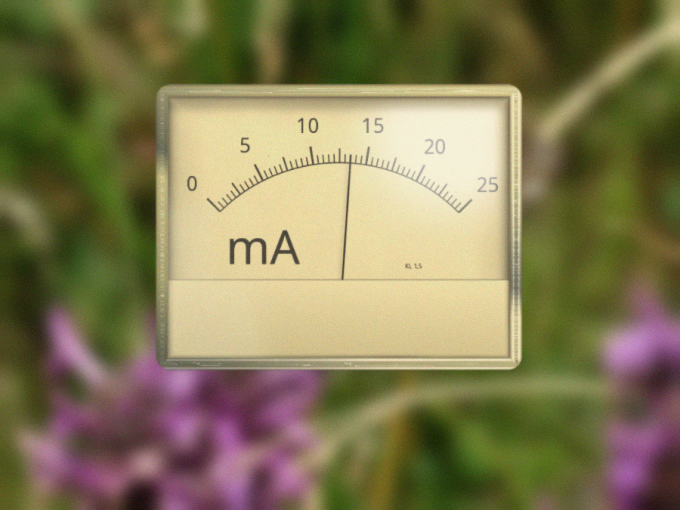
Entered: 13.5
